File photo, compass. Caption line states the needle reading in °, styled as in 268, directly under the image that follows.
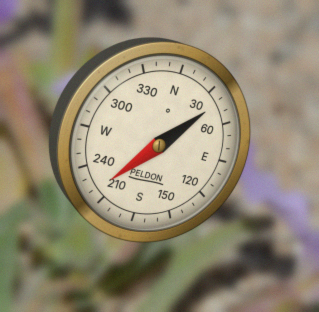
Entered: 220
